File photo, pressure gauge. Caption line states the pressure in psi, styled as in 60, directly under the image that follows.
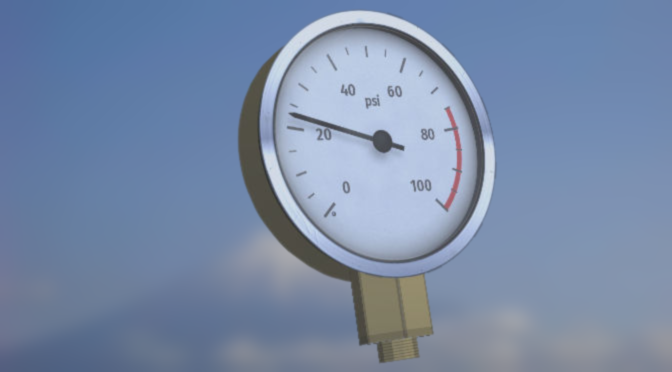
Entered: 22.5
